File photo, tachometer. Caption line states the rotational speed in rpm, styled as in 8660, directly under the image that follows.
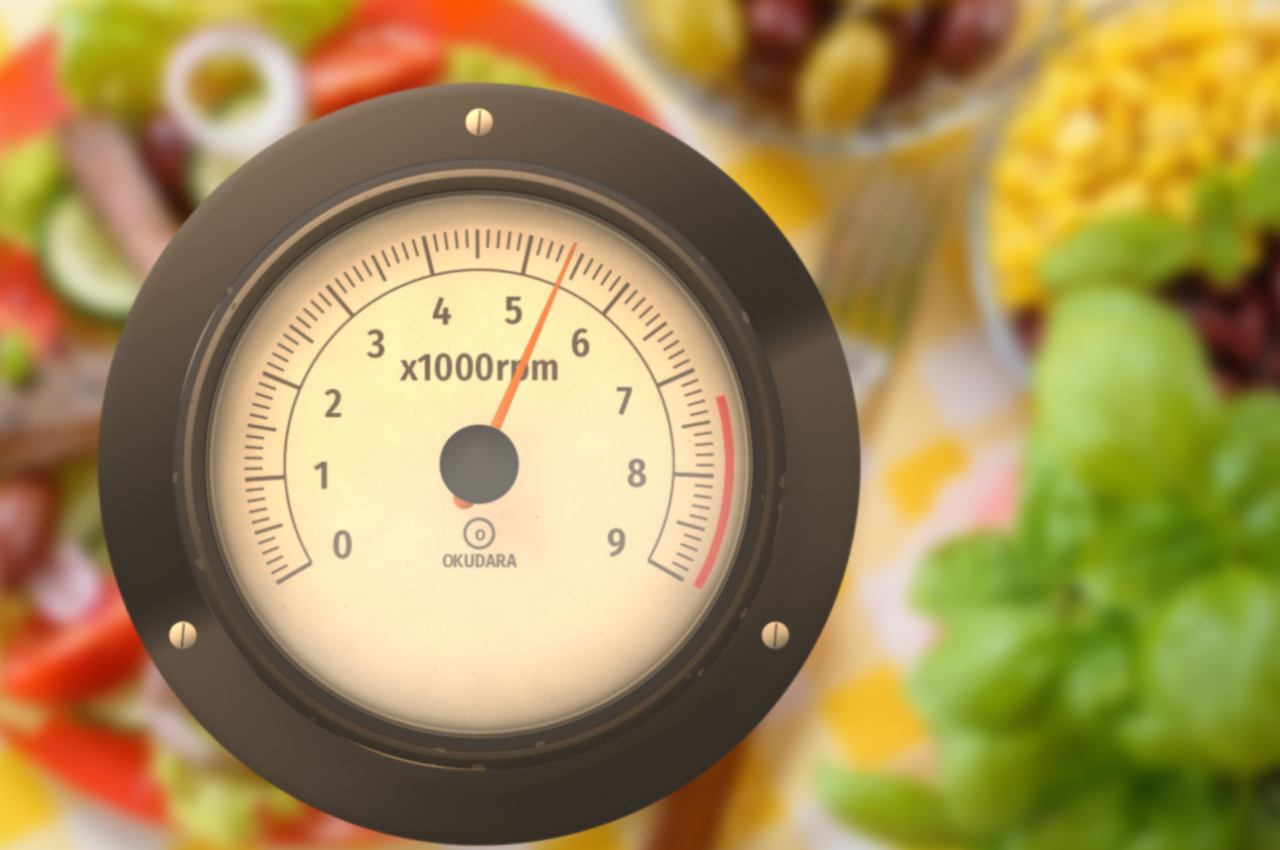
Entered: 5400
